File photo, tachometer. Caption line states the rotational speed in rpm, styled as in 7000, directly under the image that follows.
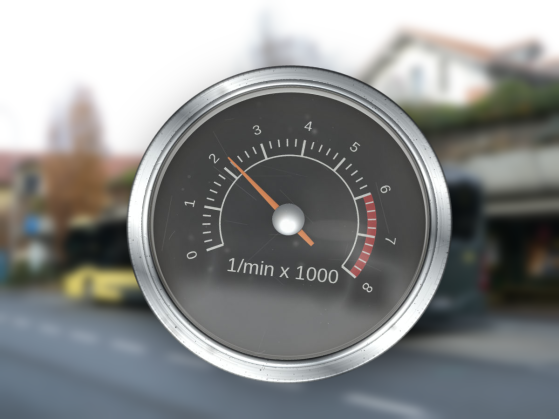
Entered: 2200
